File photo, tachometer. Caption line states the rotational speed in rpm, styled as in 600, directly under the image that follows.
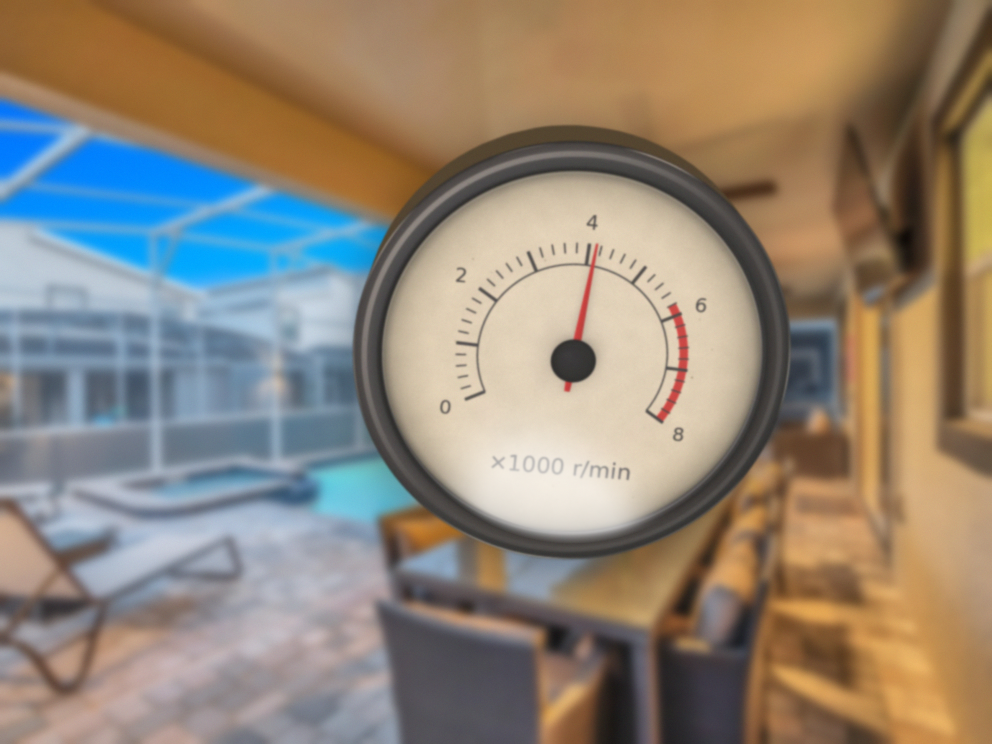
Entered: 4100
